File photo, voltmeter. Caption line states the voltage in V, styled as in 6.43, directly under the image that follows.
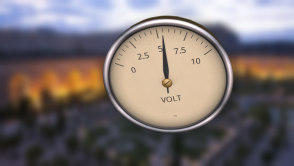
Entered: 5.5
